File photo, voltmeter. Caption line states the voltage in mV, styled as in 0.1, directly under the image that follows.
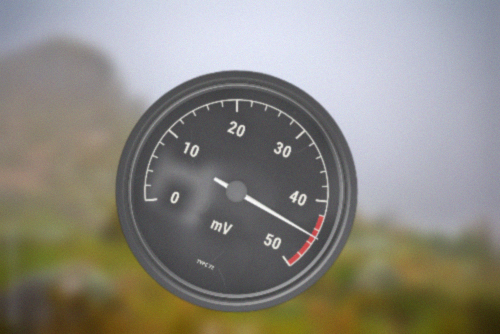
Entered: 45
